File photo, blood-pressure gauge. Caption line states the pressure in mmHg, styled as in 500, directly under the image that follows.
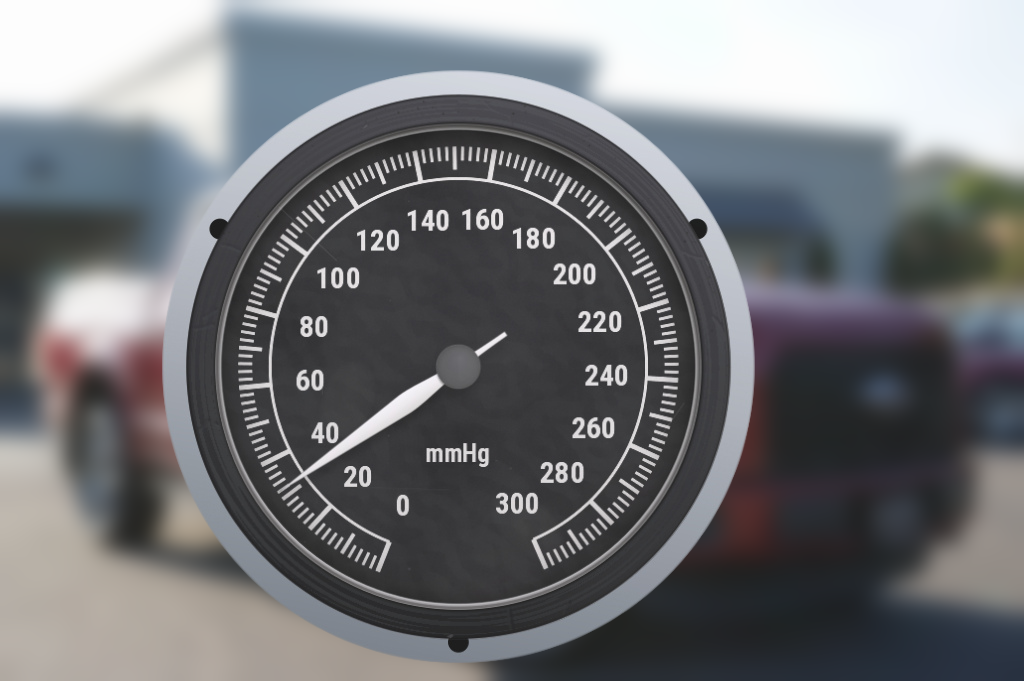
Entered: 32
